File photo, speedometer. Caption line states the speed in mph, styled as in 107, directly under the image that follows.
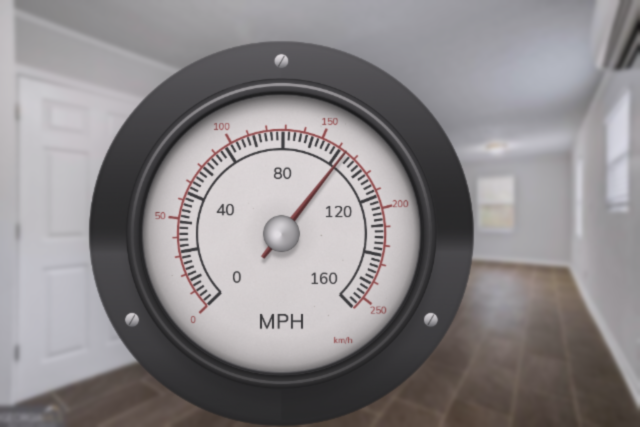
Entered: 102
